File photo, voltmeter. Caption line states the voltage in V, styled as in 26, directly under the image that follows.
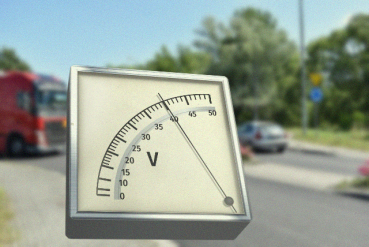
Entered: 40
